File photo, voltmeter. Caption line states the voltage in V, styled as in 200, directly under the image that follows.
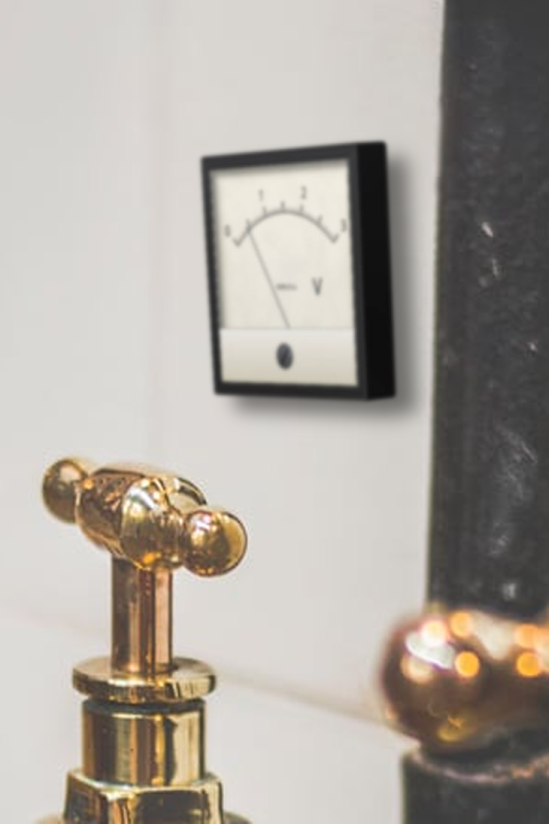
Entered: 0.5
